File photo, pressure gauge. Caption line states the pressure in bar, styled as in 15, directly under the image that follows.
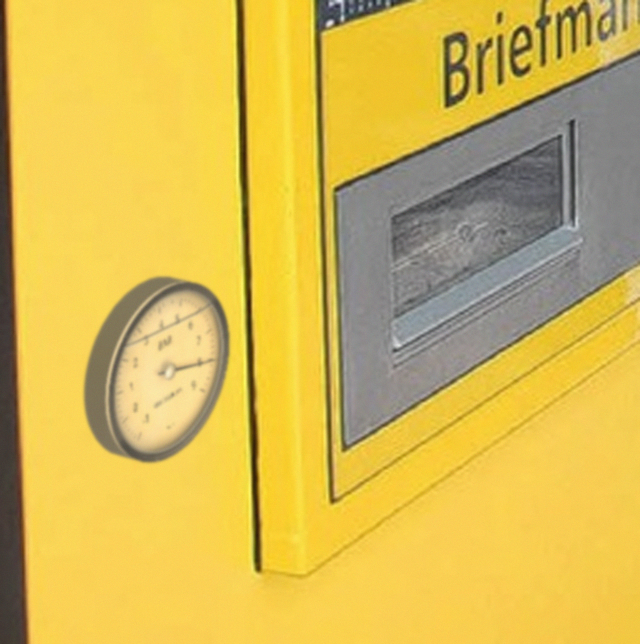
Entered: 8
